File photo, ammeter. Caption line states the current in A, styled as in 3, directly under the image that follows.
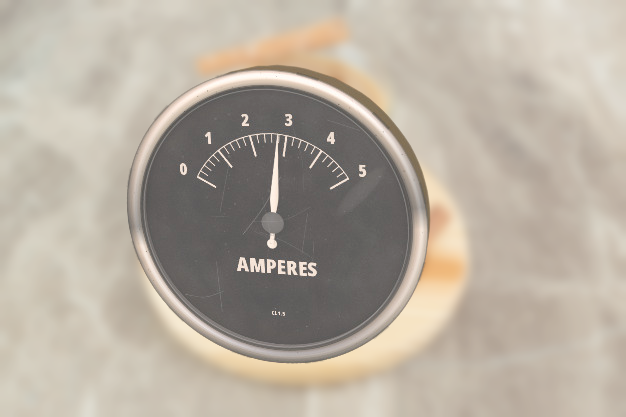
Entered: 2.8
